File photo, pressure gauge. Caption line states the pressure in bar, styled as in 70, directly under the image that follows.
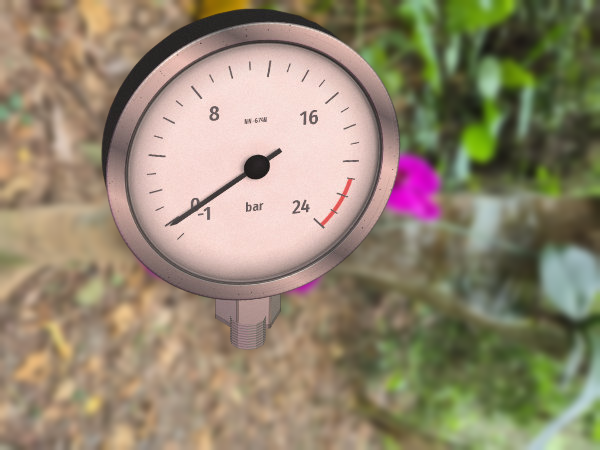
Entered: 0
